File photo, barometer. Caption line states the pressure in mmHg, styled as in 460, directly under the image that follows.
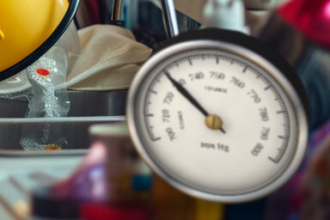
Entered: 730
